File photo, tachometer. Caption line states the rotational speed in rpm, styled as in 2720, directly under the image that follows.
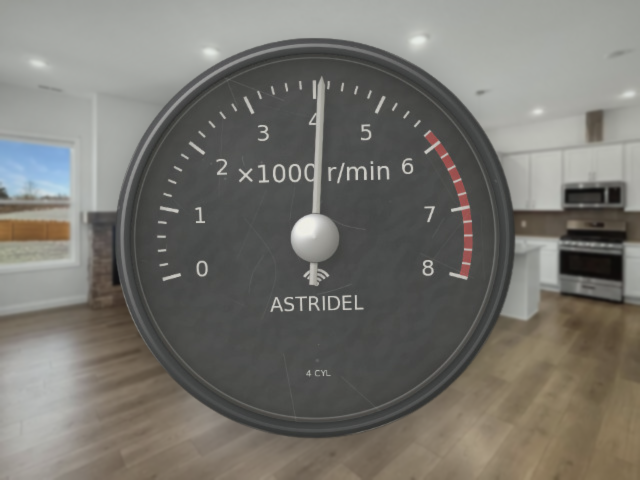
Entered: 4100
